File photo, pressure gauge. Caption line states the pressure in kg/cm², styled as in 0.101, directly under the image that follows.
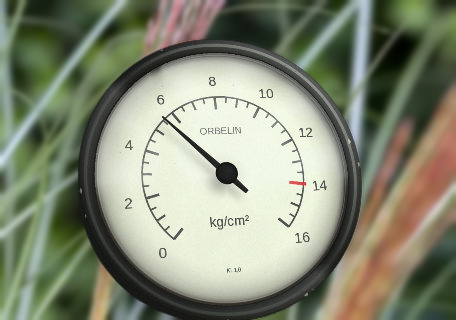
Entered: 5.5
